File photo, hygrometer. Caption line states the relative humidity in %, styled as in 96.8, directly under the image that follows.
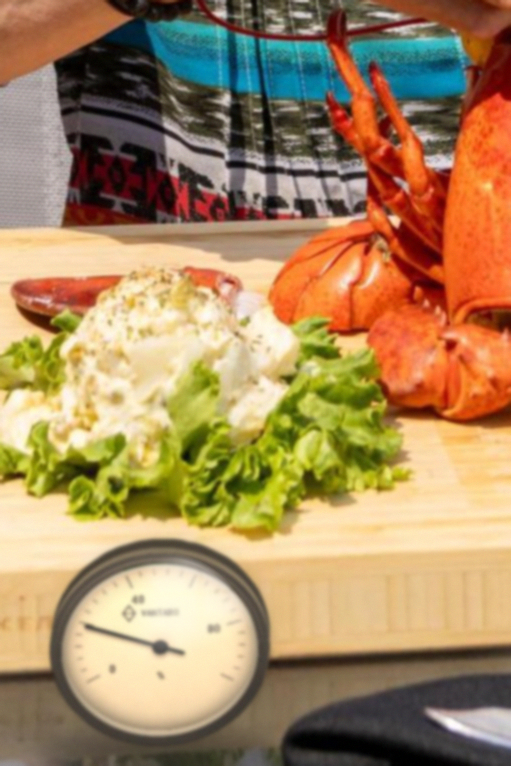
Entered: 20
